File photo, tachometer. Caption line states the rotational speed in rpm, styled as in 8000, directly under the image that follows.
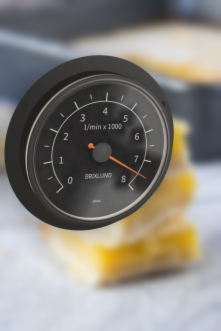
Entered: 7500
